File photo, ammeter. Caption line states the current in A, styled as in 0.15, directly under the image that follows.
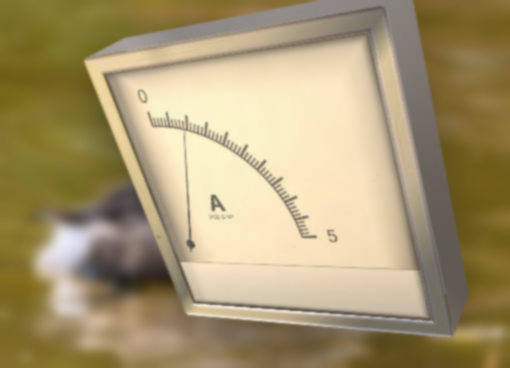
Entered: 1
